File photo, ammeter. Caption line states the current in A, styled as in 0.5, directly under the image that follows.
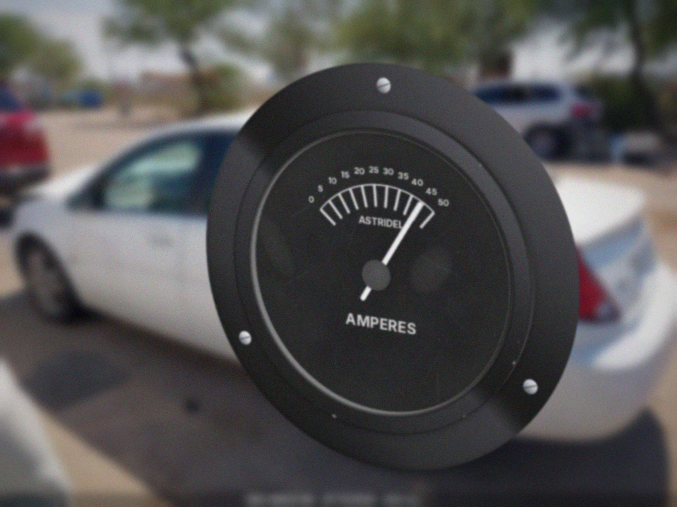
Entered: 45
